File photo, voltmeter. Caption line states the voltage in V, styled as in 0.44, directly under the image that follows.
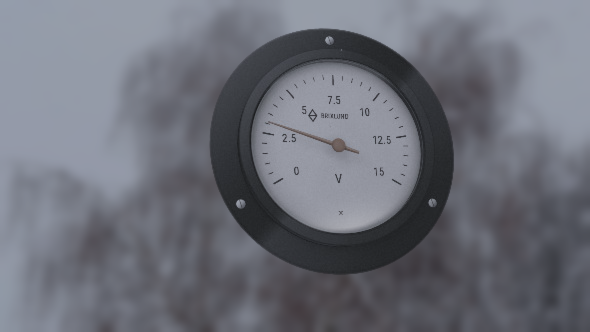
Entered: 3
